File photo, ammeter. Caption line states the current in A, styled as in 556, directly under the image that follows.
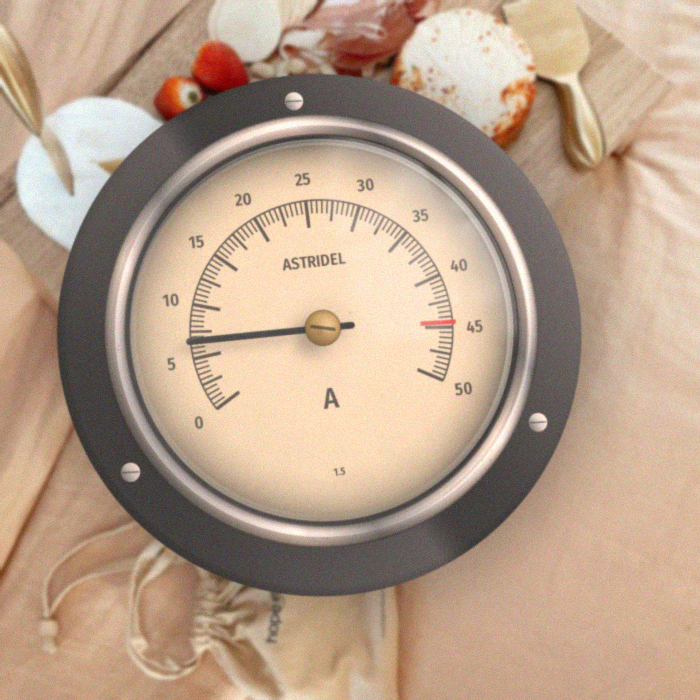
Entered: 6.5
